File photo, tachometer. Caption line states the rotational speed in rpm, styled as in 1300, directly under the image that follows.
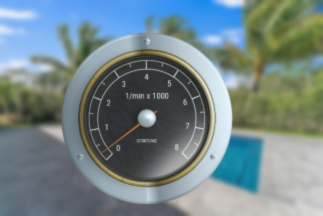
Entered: 250
